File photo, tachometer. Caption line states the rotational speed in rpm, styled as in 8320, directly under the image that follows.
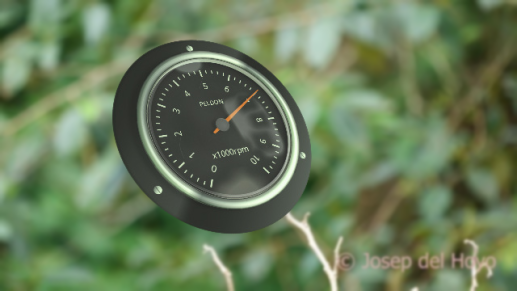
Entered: 7000
